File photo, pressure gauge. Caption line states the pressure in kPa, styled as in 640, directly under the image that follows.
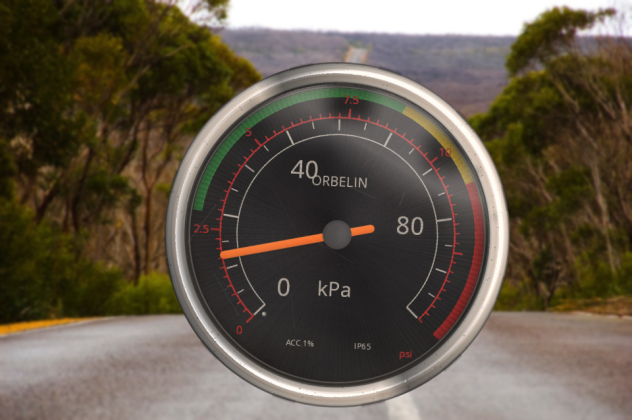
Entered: 12.5
